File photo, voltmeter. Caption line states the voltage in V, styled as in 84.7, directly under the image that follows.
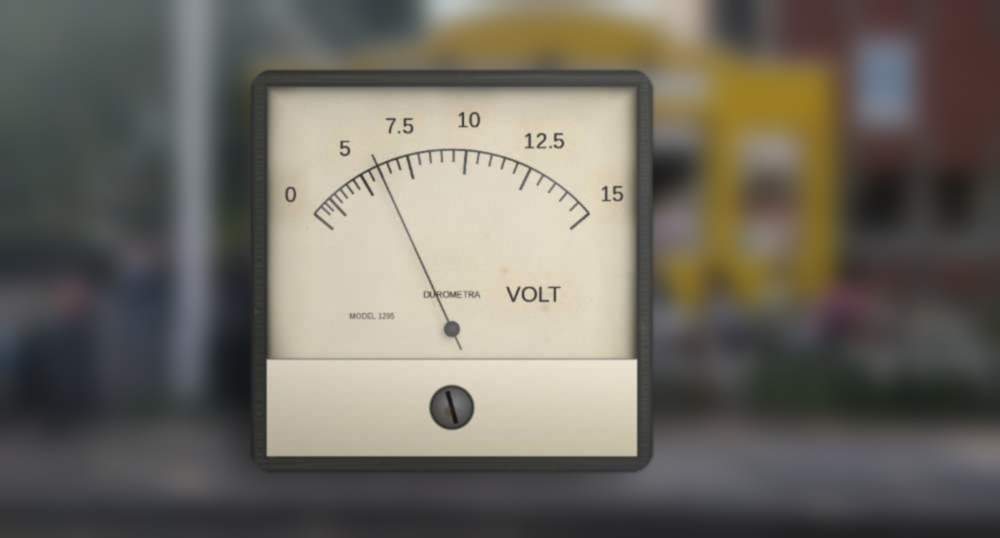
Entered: 6
